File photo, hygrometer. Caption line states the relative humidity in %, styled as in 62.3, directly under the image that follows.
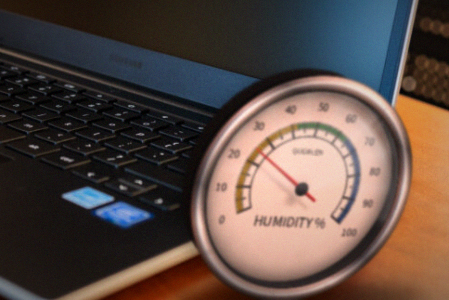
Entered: 25
